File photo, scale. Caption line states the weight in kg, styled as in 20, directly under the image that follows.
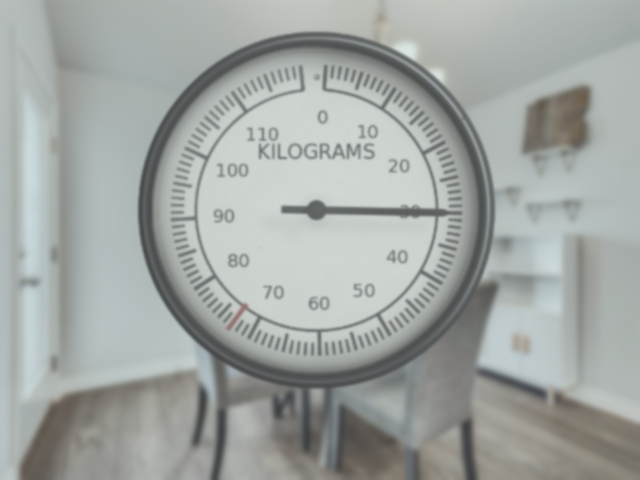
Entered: 30
